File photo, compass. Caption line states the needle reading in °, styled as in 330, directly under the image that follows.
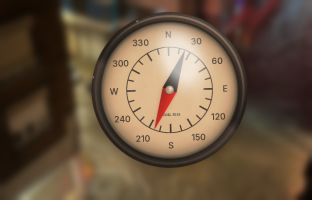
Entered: 202.5
